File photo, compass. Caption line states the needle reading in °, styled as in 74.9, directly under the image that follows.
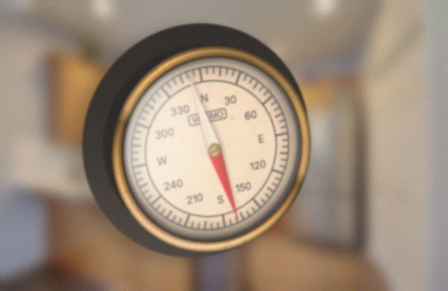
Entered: 170
